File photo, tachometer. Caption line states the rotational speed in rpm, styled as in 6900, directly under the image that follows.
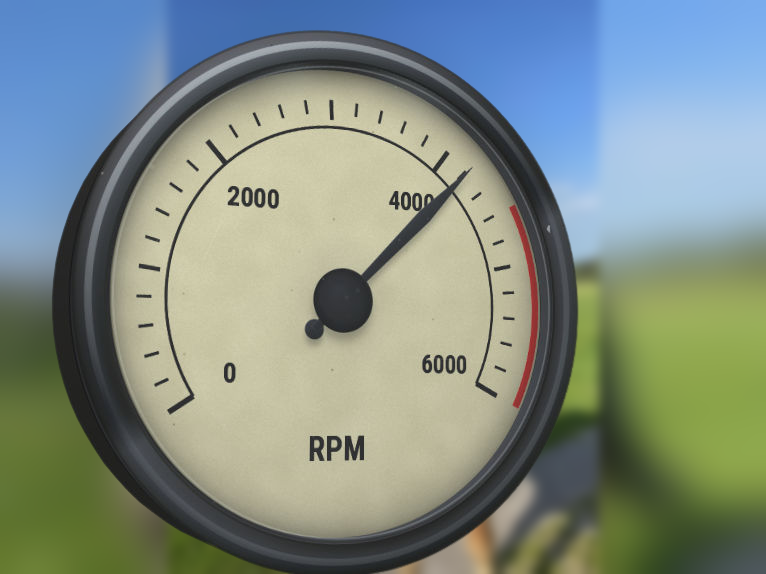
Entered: 4200
